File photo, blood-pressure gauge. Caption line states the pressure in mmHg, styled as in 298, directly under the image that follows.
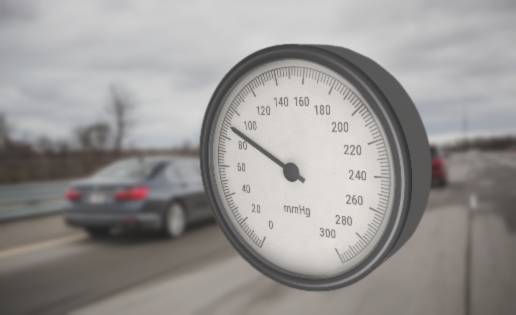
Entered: 90
